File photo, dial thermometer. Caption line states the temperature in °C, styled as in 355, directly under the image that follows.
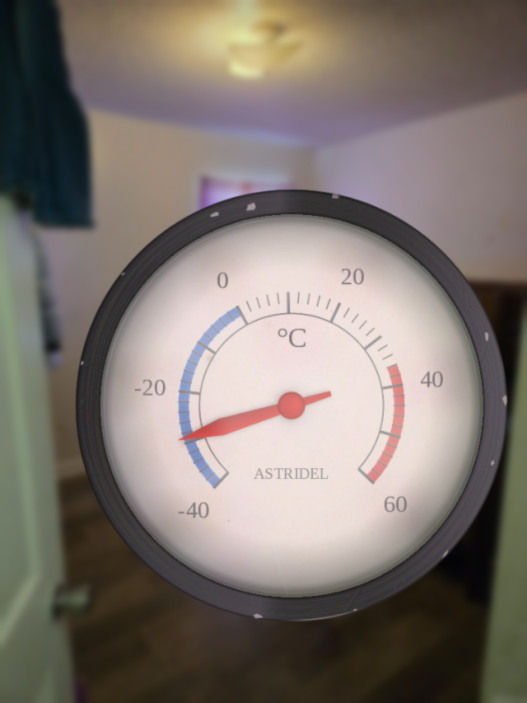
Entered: -29
